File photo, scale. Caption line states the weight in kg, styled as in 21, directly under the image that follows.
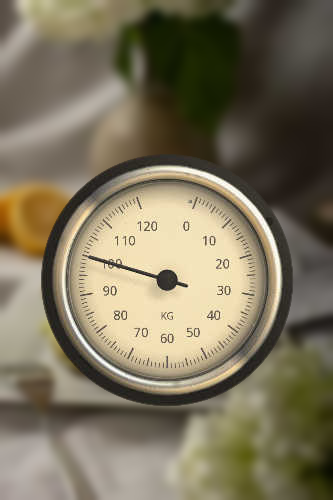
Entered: 100
